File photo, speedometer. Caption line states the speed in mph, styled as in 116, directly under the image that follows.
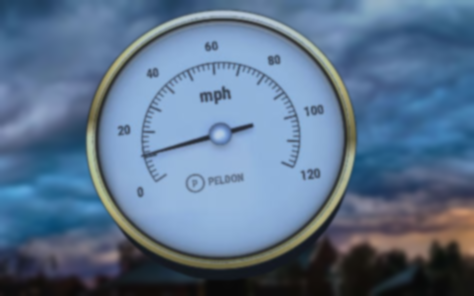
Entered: 10
